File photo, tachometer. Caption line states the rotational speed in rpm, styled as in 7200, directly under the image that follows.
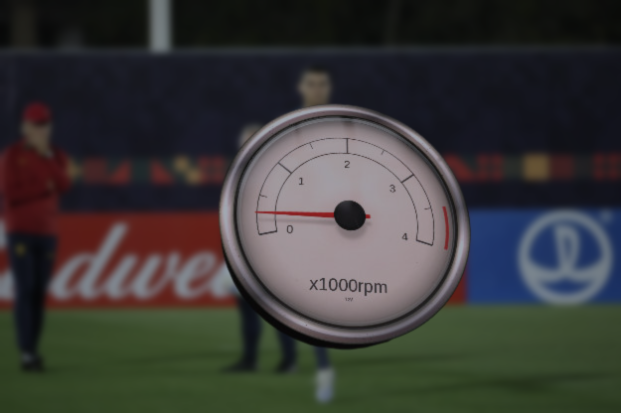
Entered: 250
